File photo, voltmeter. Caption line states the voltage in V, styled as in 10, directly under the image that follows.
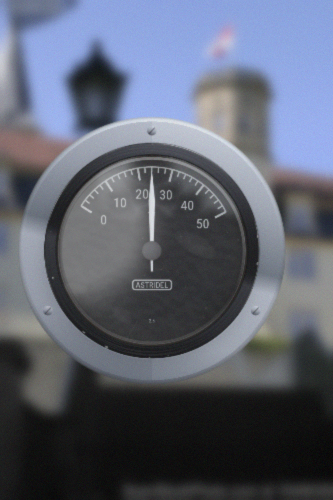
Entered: 24
